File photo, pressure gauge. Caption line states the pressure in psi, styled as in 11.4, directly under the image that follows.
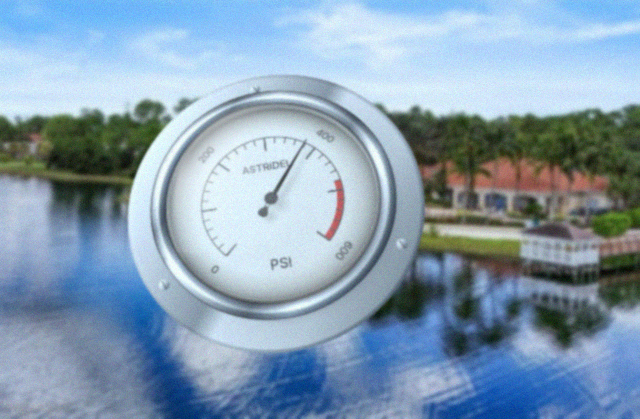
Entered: 380
